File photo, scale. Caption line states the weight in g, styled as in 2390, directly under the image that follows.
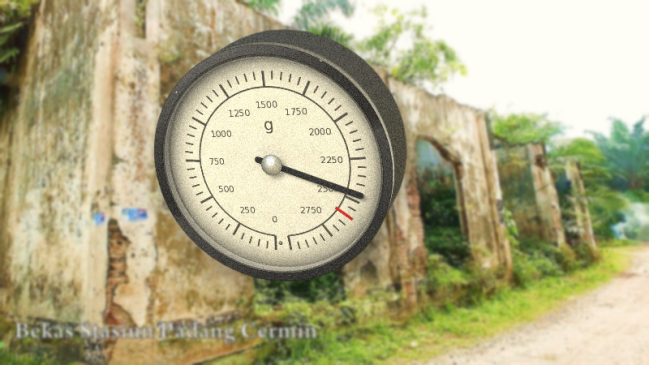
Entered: 2450
